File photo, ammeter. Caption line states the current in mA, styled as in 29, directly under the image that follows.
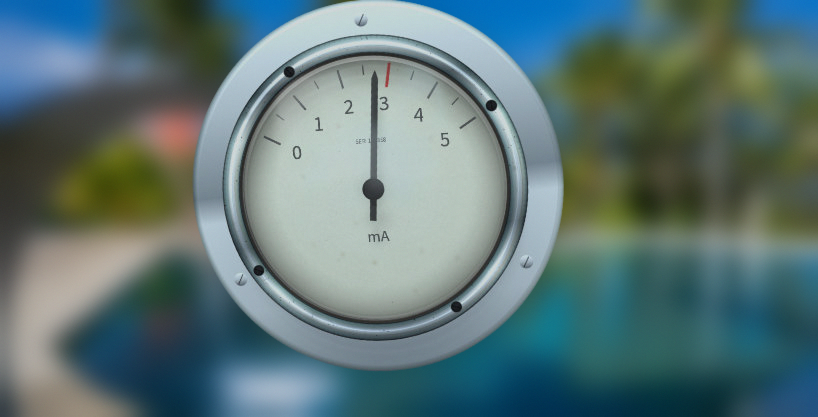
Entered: 2.75
